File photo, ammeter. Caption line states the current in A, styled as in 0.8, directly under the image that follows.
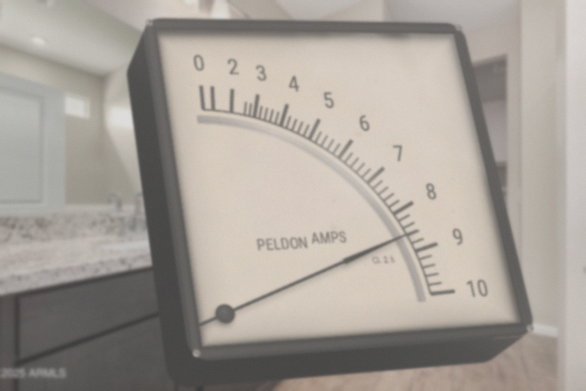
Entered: 8.6
